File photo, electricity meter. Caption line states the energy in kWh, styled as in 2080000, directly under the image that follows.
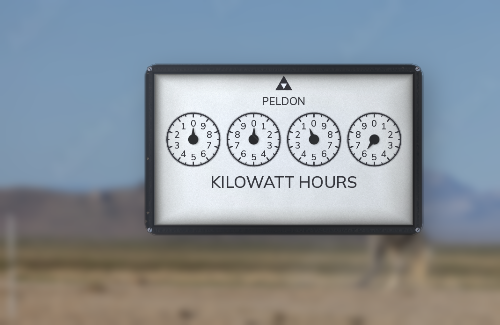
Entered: 6
